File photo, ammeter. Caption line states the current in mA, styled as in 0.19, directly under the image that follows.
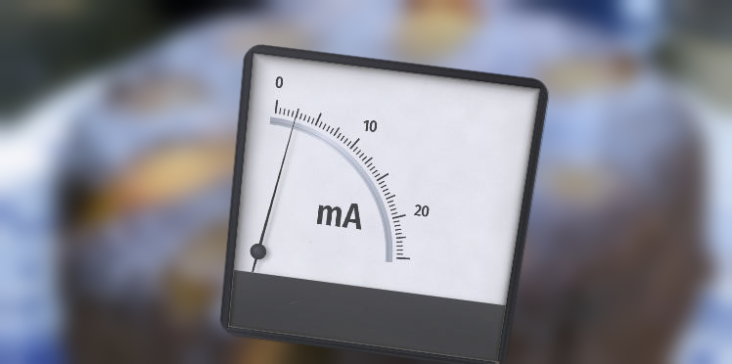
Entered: 2.5
